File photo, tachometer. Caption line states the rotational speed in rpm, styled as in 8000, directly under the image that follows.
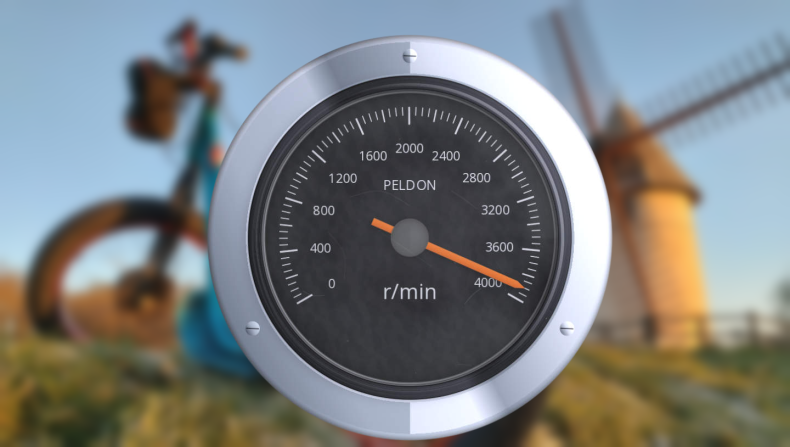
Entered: 3900
